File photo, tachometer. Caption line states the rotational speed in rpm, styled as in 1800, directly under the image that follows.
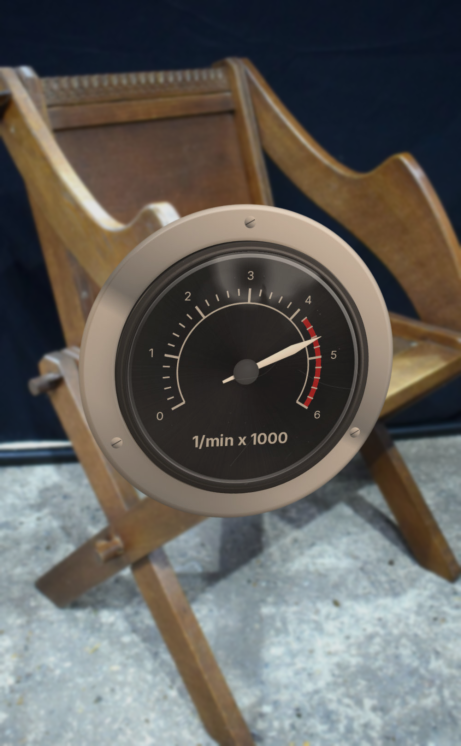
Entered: 4600
